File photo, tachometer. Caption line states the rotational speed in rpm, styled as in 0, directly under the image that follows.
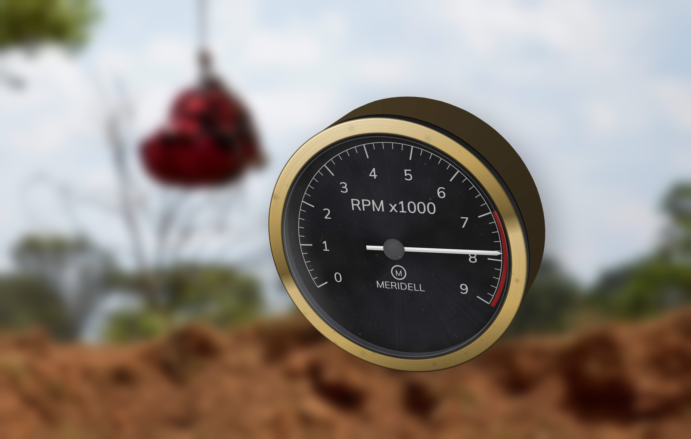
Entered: 7800
